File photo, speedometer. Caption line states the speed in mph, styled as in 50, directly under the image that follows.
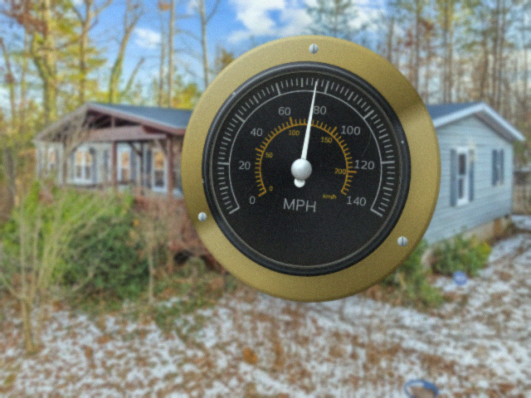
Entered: 76
